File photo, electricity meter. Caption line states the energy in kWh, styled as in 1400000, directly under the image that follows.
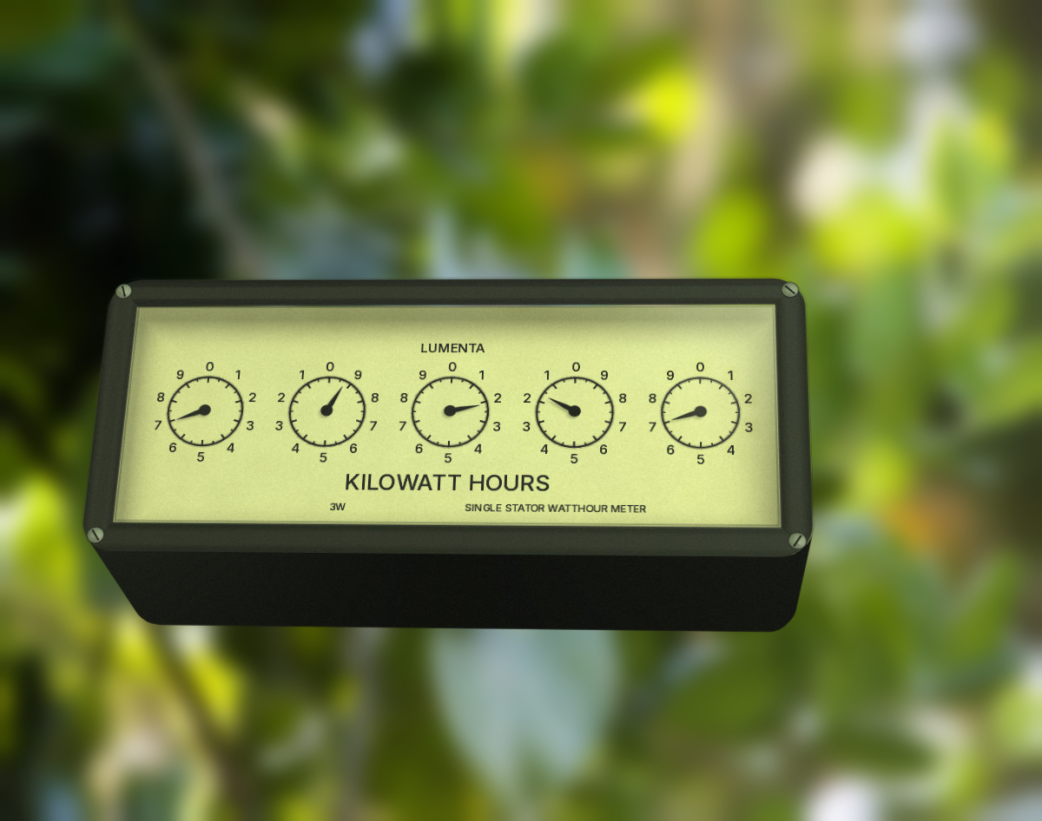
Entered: 69217
